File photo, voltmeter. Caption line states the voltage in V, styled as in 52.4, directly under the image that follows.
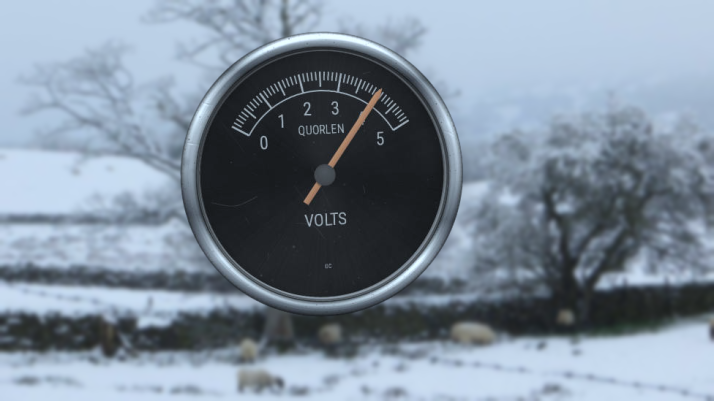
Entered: 4
